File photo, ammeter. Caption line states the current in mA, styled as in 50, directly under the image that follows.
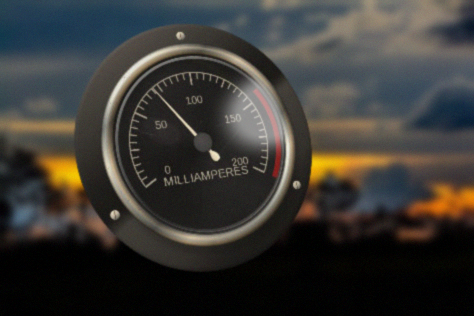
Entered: 70
